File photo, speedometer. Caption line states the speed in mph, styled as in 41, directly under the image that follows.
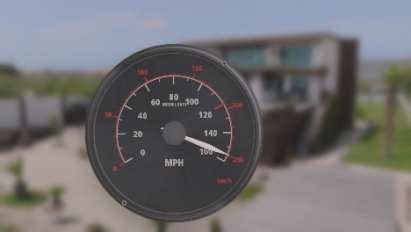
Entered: 155
